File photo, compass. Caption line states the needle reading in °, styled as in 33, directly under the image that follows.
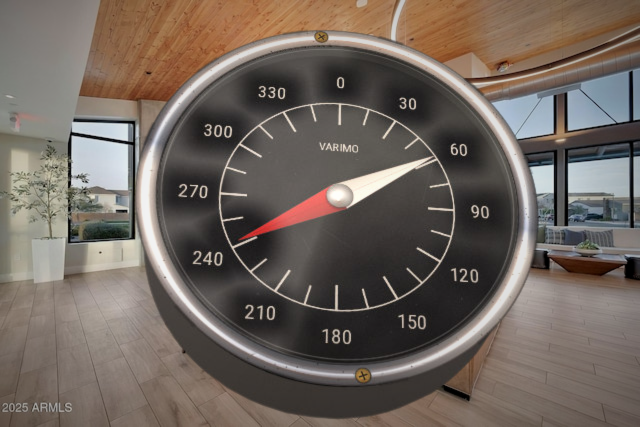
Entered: 240
